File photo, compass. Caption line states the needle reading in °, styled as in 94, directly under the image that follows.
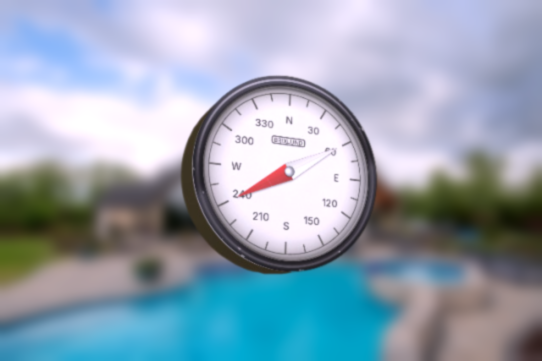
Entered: 240
